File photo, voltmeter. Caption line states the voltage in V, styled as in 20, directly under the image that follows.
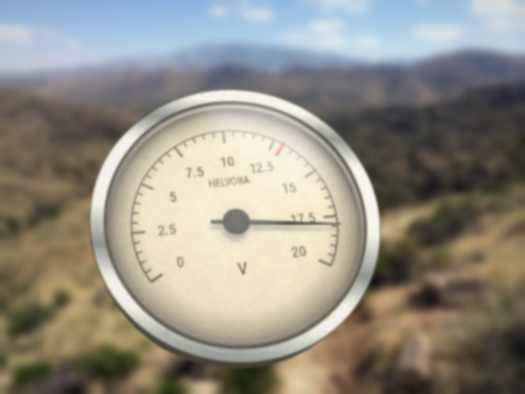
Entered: 18
